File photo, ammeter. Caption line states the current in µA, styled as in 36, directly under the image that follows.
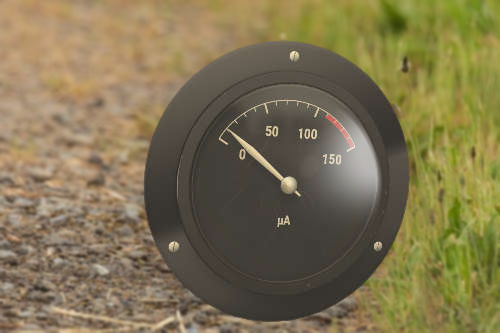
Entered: 10
